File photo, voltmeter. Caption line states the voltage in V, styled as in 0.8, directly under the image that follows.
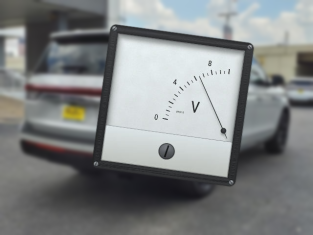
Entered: 6.5
